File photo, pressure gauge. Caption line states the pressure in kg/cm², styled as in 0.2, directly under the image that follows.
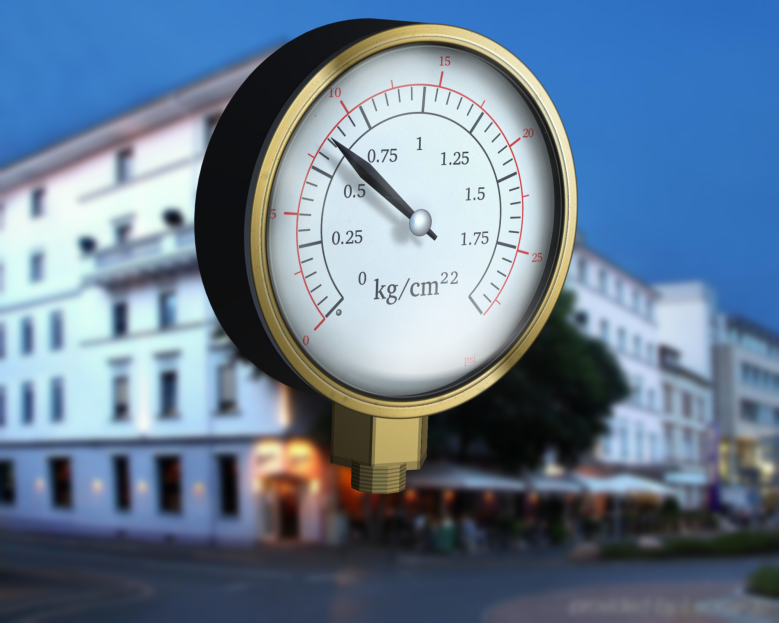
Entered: 0.6
